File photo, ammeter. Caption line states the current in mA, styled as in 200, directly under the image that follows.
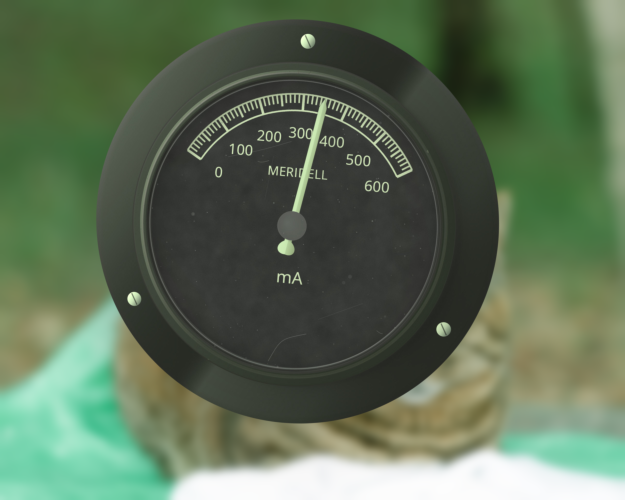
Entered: 350
